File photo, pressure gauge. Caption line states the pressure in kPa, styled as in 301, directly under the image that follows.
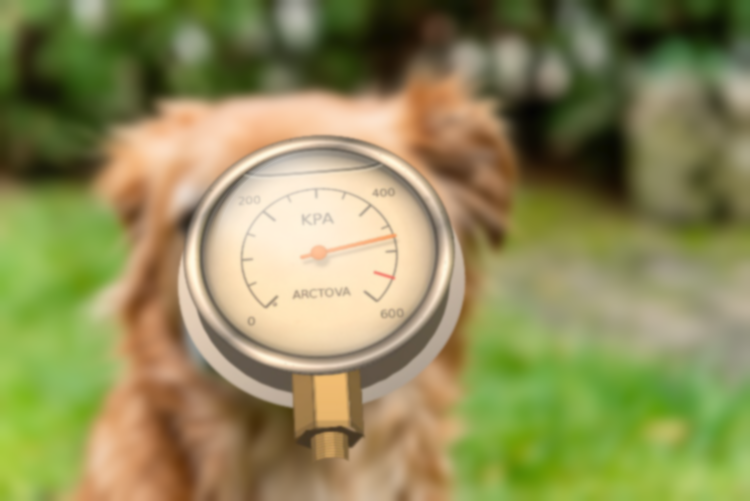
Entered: 475
